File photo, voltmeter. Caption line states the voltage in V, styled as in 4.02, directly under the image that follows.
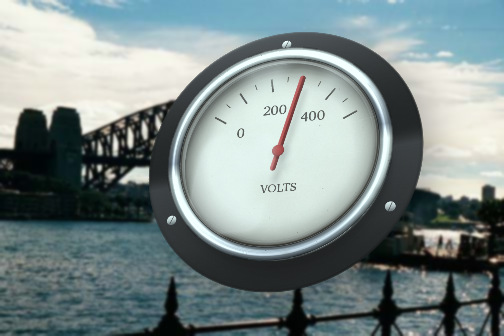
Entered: 300
